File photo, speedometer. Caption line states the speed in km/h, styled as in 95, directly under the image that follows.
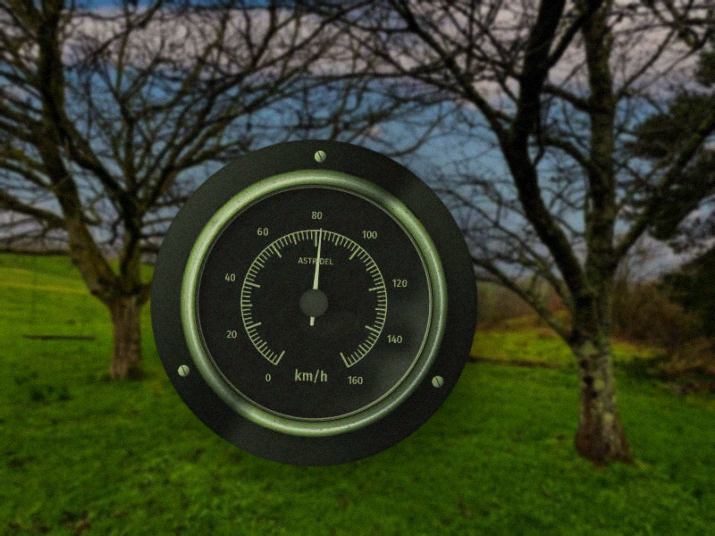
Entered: 82
